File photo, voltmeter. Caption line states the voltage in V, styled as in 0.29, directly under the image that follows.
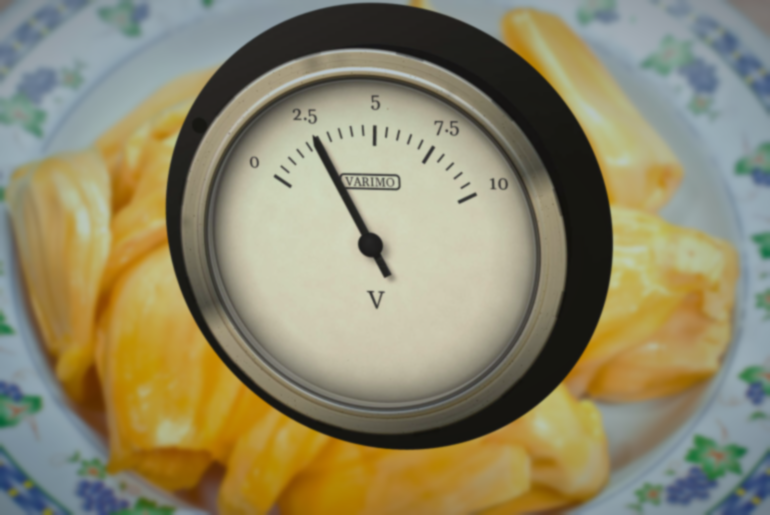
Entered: 2.5
